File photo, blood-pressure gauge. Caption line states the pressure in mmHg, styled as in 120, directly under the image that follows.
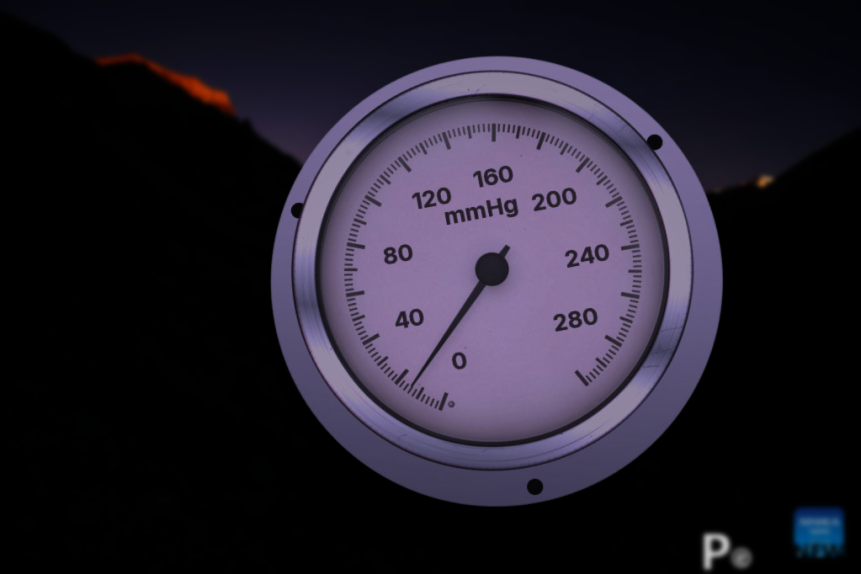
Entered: 14
